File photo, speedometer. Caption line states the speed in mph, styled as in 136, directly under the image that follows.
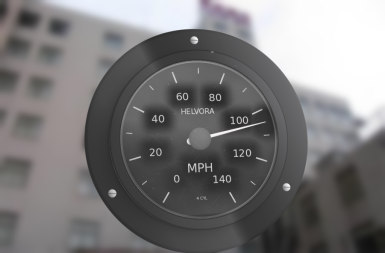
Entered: 105
